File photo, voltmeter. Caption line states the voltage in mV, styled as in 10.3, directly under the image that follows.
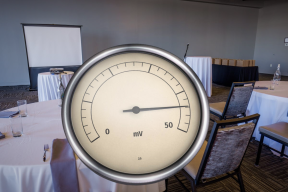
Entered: 44
